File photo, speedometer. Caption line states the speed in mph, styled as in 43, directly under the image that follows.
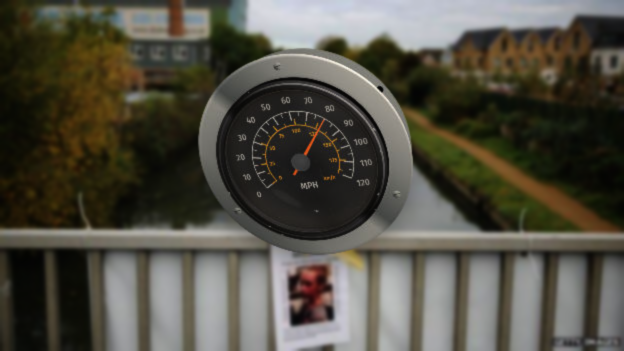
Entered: 80
